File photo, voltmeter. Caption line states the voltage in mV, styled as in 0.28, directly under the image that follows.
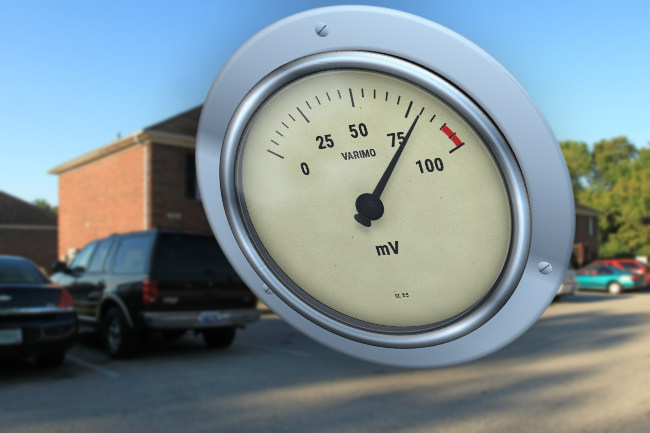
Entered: 80
